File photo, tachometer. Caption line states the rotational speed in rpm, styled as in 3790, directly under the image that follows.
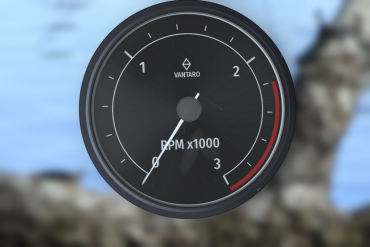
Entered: 0
